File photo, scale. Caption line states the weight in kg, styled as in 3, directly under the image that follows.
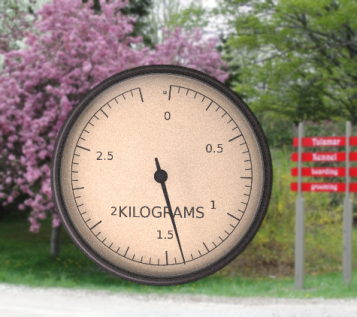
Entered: 1.4
